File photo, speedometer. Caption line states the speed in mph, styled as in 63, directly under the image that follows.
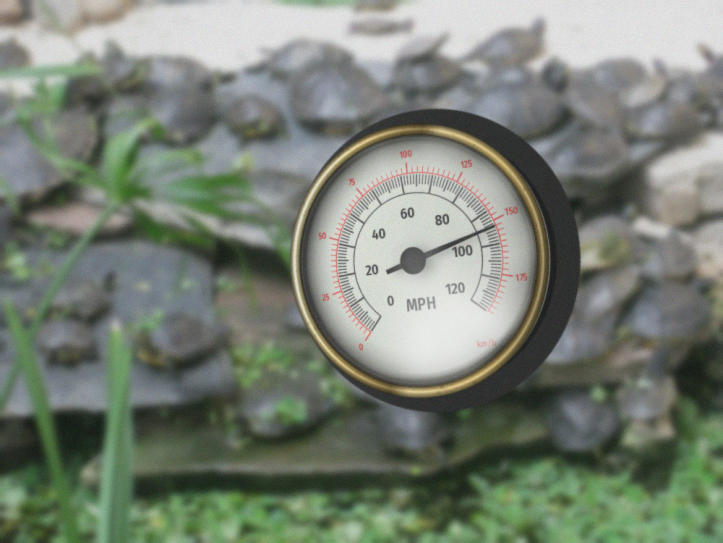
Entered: 95
